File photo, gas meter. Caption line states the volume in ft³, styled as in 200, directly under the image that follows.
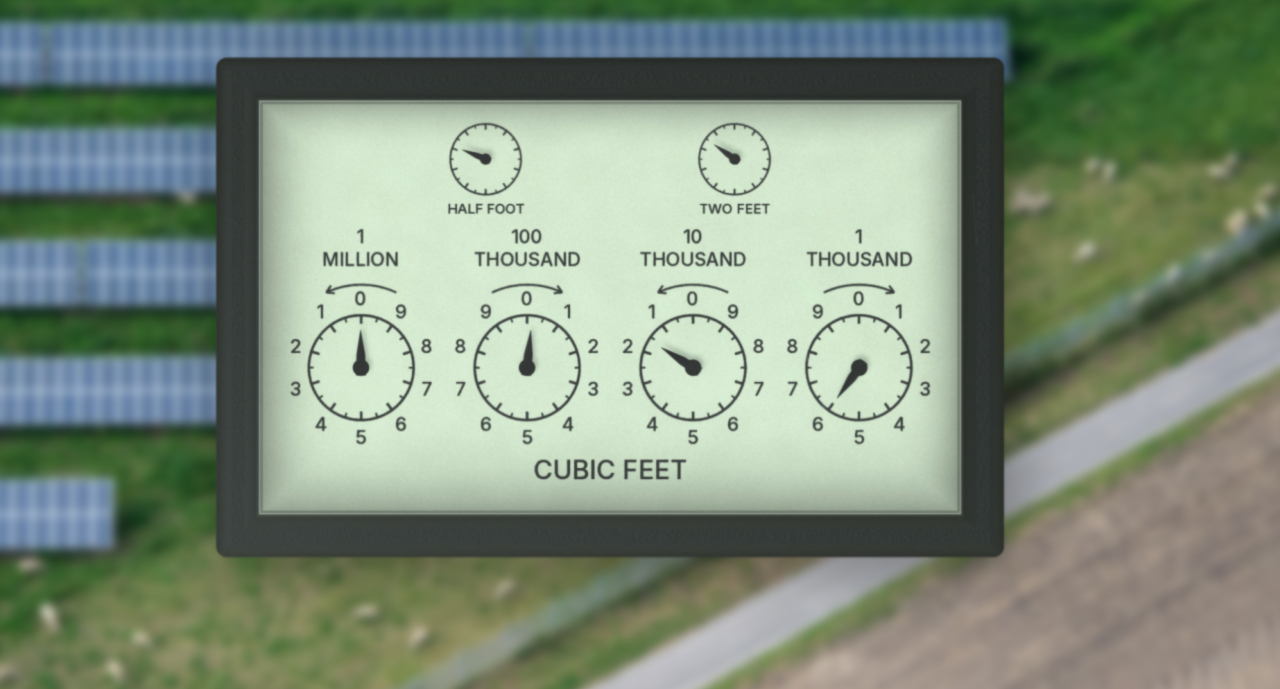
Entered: 1600
